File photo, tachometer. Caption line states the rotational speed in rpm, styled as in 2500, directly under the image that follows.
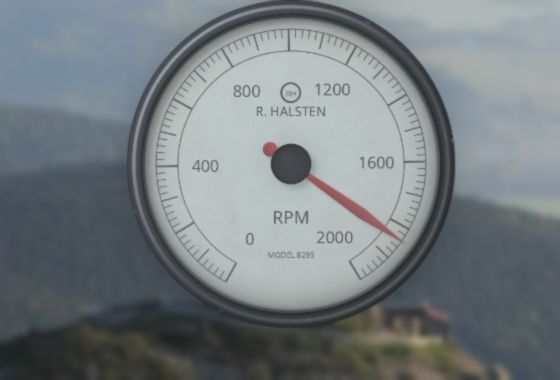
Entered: 1840
